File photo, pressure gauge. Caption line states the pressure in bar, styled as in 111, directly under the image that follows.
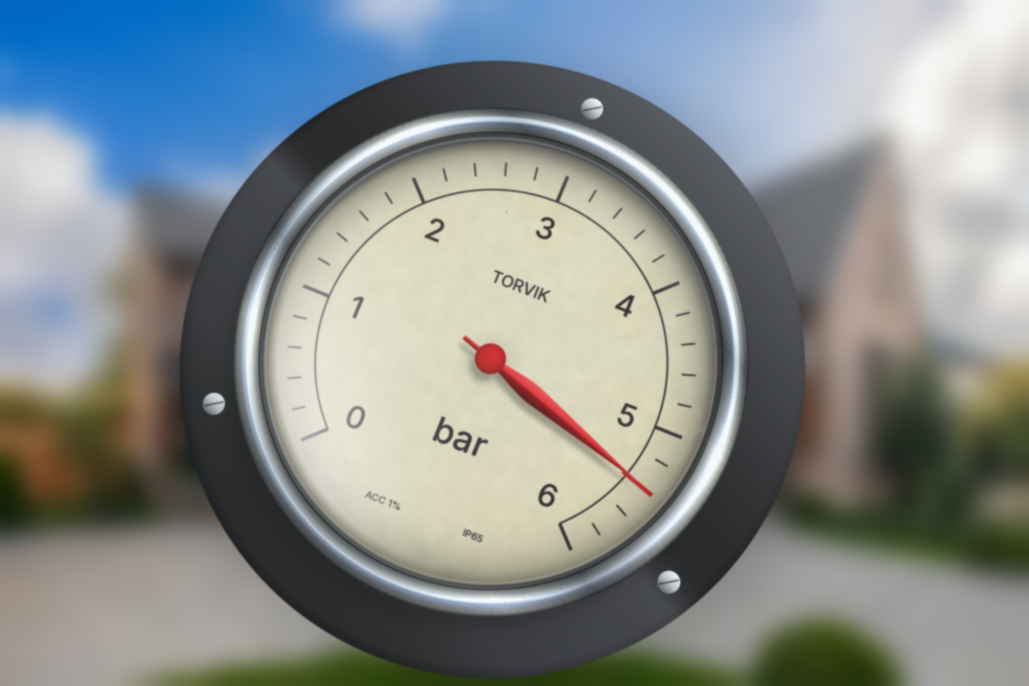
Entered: 5.4
